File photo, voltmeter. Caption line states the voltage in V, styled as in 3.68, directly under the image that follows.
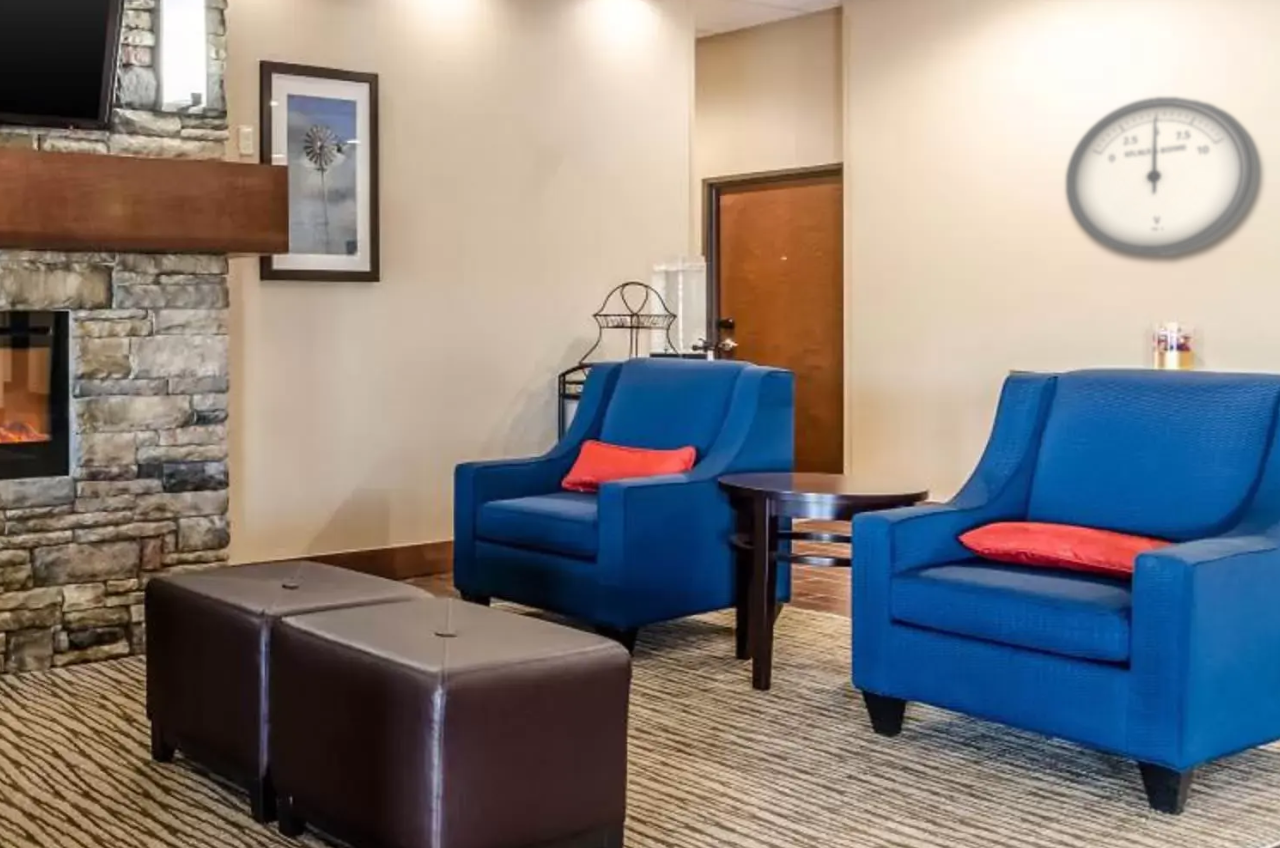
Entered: 5
